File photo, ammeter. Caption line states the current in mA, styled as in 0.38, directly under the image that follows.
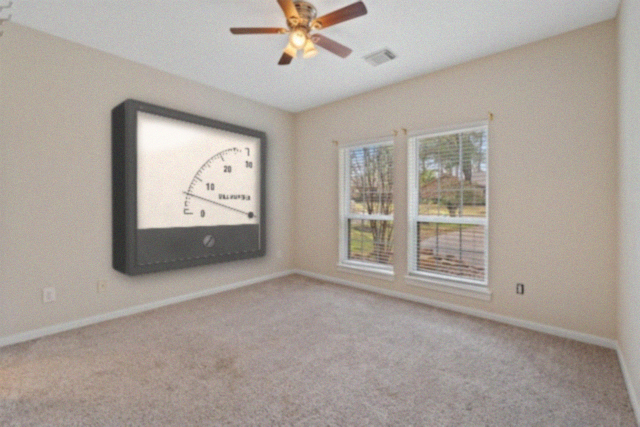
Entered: 5
